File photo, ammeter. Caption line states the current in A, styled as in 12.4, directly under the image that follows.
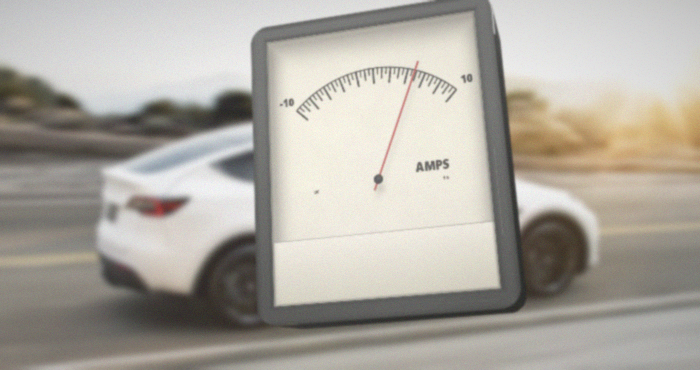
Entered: 5
